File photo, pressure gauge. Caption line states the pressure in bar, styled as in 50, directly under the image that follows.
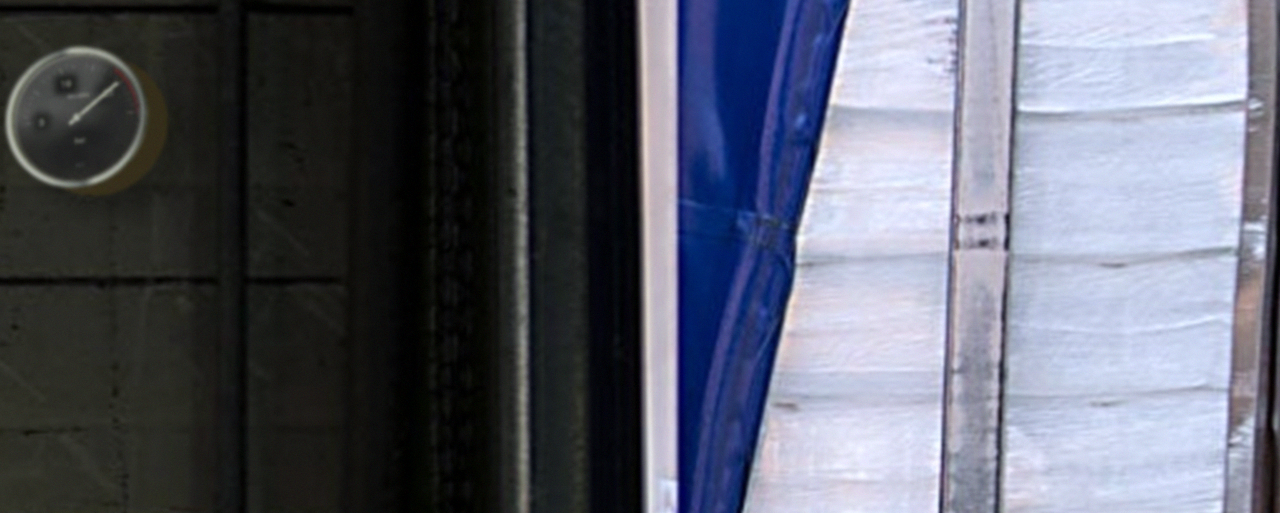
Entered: 20
